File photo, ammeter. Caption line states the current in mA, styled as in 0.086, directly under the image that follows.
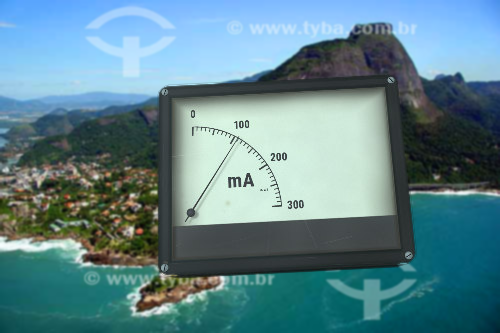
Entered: 110
